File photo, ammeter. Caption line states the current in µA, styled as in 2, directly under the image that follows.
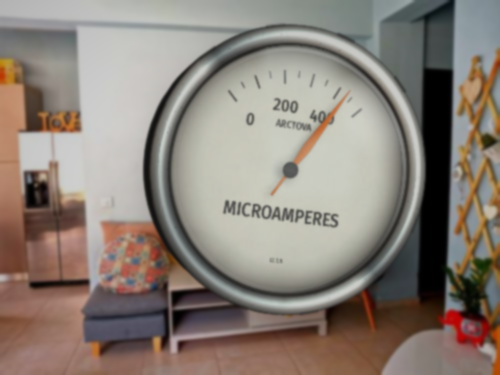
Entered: 425
